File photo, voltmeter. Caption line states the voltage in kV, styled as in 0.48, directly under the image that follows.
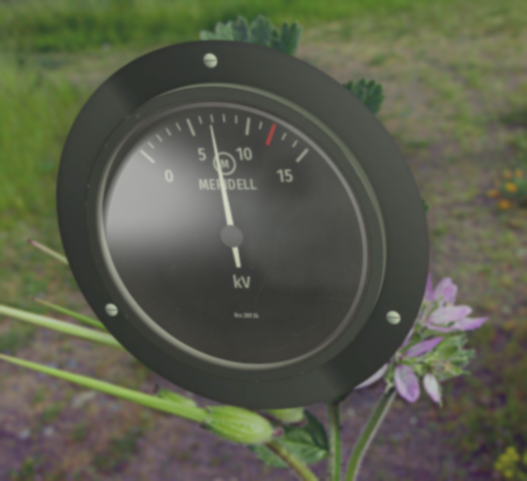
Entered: 7
